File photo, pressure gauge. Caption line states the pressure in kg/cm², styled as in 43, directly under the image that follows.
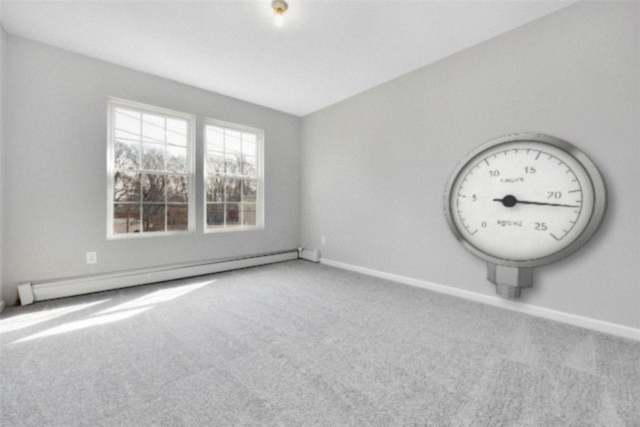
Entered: 21.5
